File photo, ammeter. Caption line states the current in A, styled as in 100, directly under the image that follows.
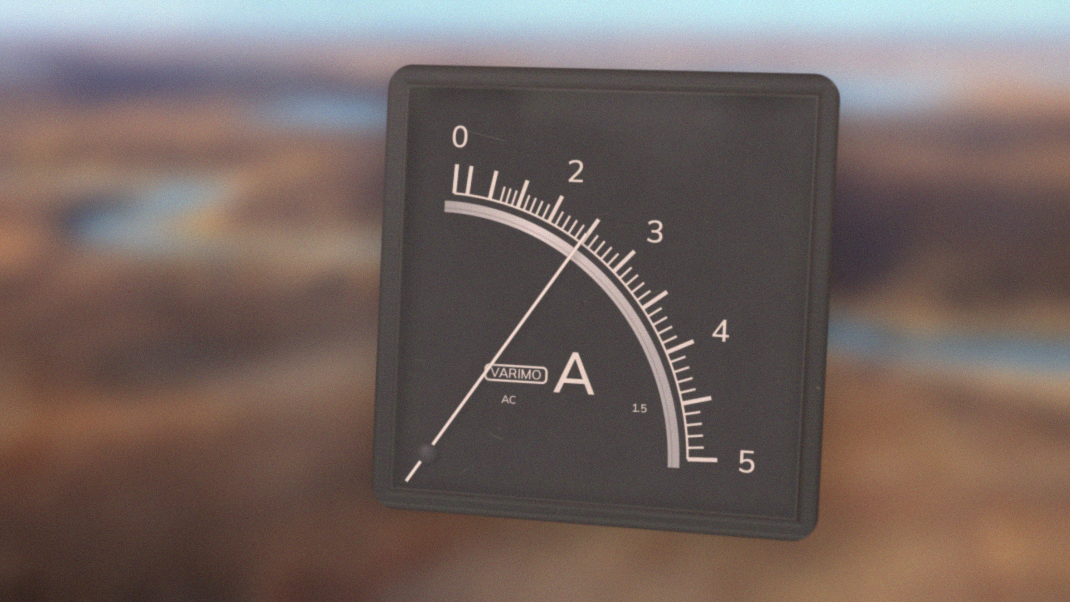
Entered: 2.5
